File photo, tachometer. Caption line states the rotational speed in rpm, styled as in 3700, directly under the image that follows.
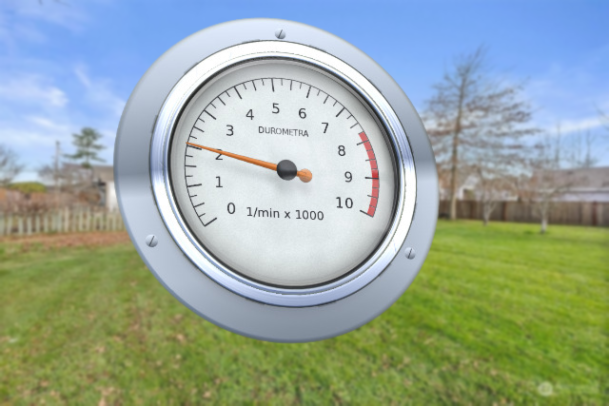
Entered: 2000
